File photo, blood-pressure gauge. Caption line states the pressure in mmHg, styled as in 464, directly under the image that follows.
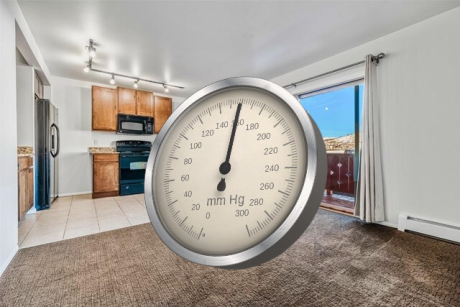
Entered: 160
